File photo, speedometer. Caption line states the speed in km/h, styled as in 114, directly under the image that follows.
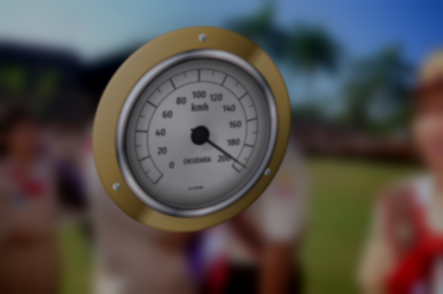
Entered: 195
